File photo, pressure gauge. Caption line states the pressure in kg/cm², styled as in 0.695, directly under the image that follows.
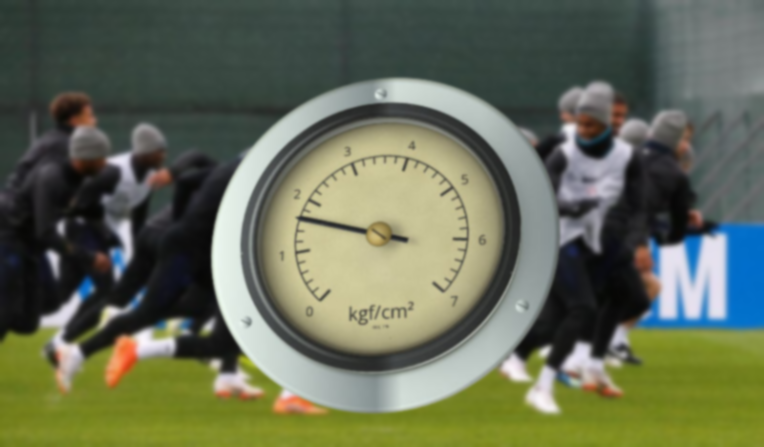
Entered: 1.6
